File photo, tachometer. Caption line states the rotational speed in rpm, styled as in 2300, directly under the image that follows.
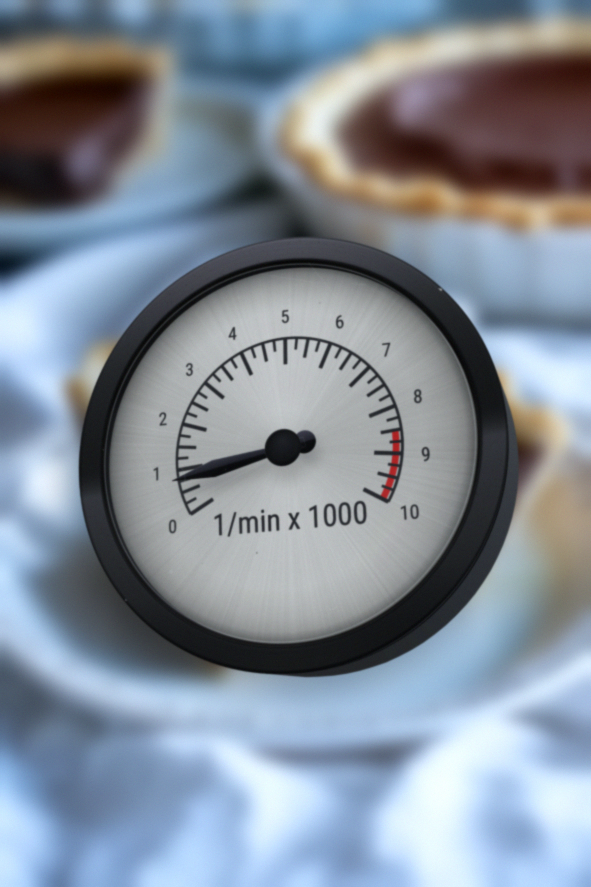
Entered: 750
